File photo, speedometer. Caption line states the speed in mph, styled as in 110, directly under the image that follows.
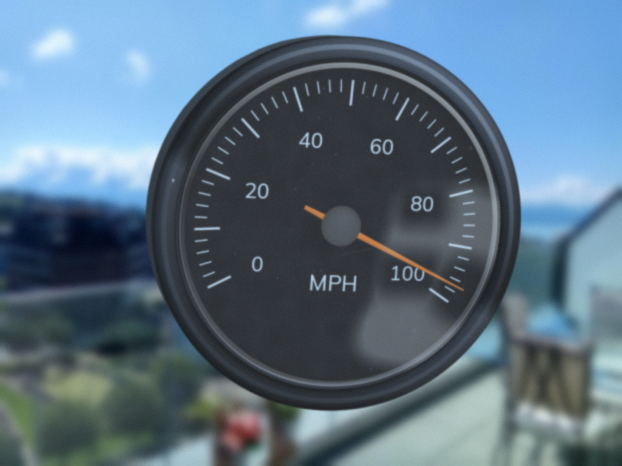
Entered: 97
